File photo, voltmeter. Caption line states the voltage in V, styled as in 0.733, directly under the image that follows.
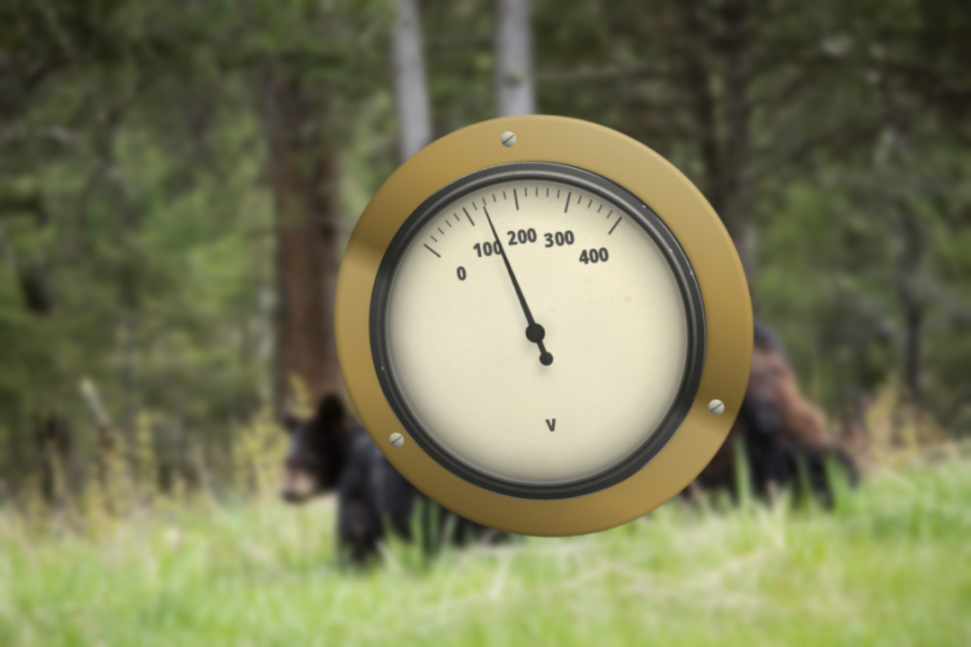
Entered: 140
